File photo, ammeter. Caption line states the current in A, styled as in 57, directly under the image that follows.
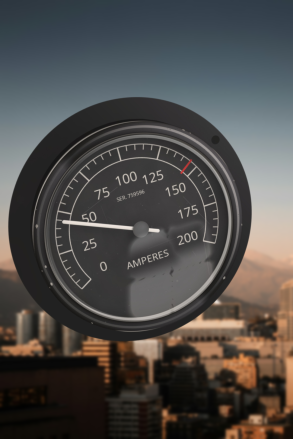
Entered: 45
